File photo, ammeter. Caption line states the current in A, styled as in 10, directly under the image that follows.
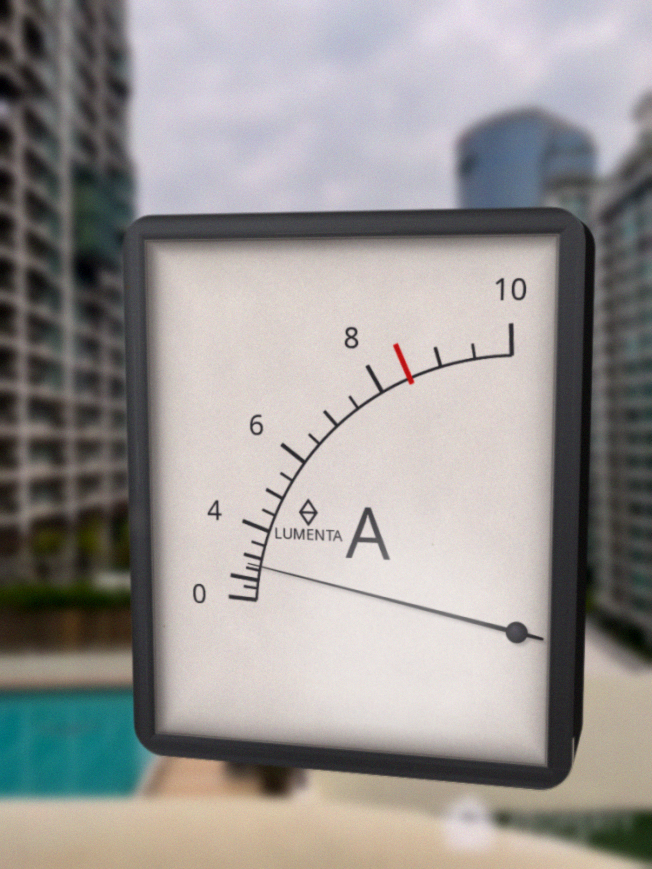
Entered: 2.75
